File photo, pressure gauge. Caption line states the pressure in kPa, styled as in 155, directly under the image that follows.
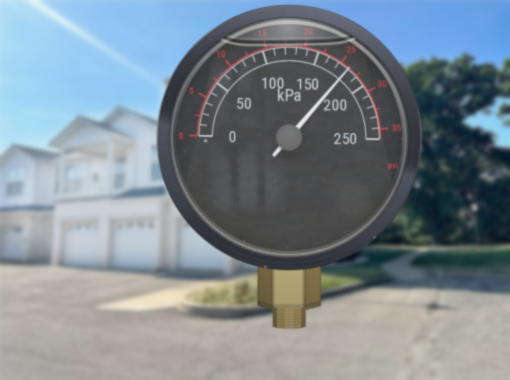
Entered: 180
